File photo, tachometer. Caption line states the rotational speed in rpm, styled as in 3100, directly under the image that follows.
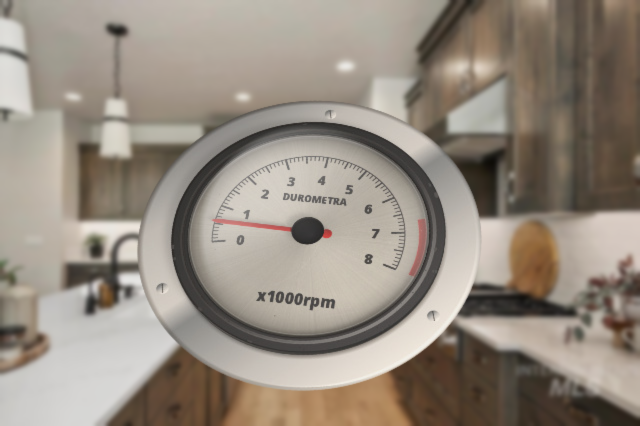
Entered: 500
